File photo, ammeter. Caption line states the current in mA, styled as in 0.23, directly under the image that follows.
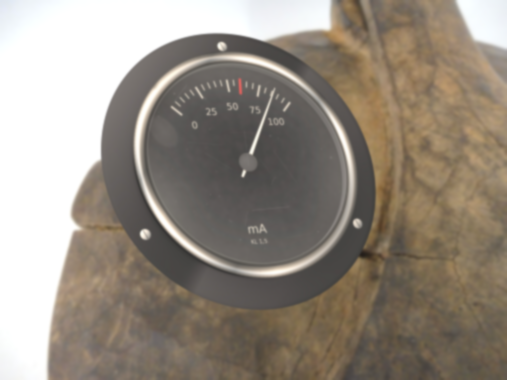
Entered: 85
